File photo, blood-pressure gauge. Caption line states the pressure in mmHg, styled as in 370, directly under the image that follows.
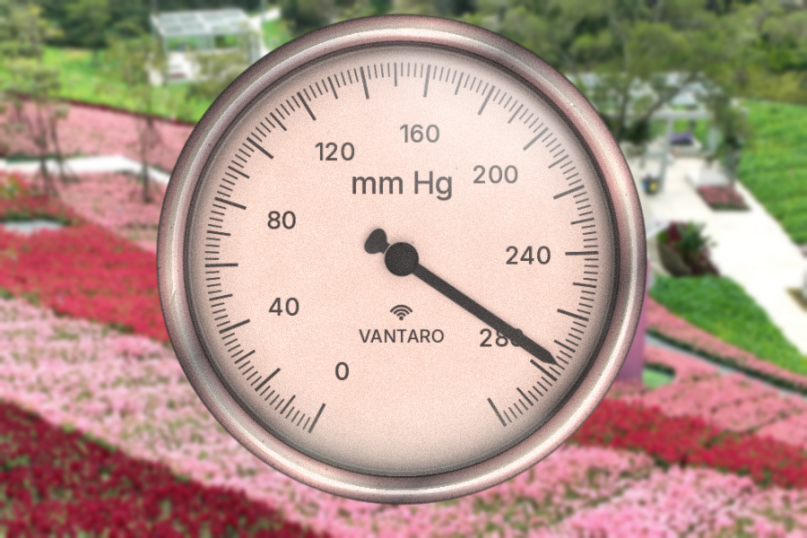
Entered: 276
